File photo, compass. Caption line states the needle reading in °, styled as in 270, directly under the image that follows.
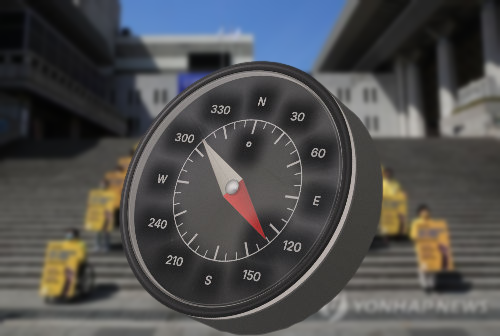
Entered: 130
